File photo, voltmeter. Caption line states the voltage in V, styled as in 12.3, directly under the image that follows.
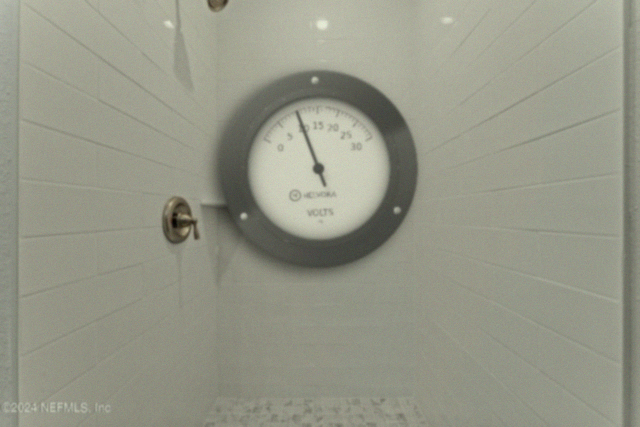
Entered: 10
